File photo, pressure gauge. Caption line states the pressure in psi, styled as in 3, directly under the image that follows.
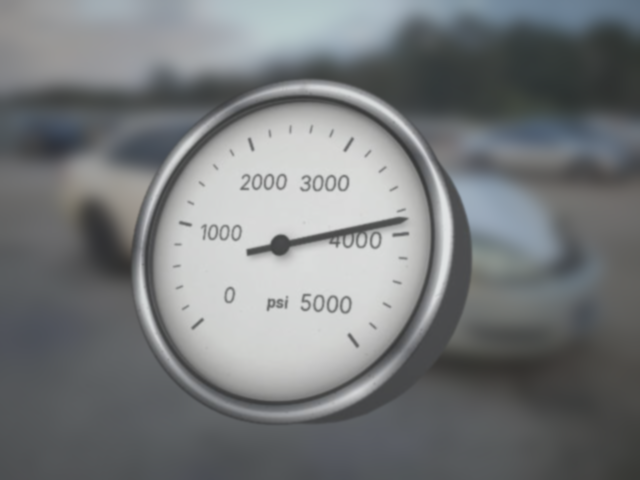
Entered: 3900
